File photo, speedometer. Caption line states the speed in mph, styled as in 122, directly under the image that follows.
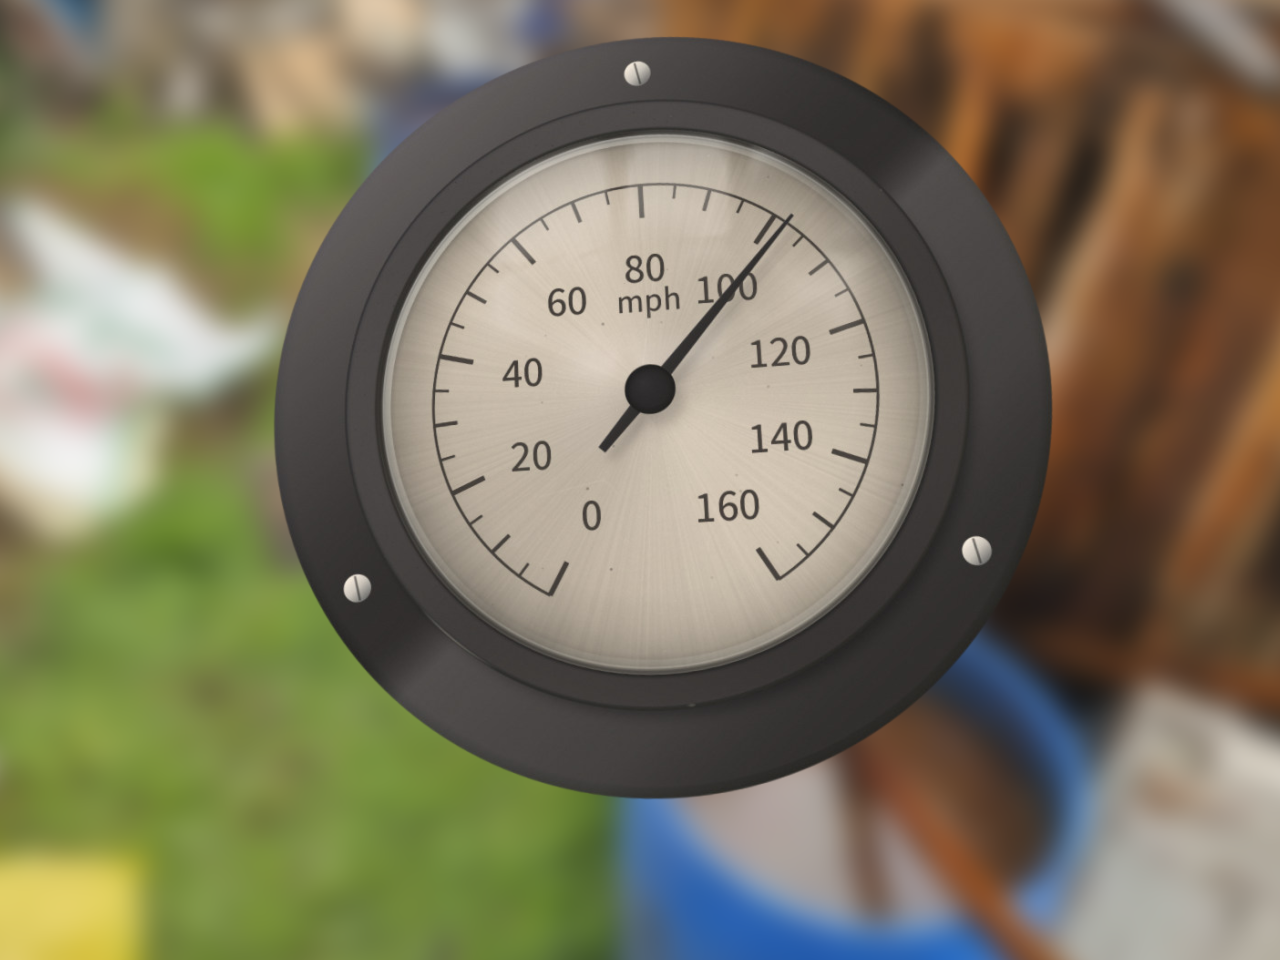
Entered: 102.5
